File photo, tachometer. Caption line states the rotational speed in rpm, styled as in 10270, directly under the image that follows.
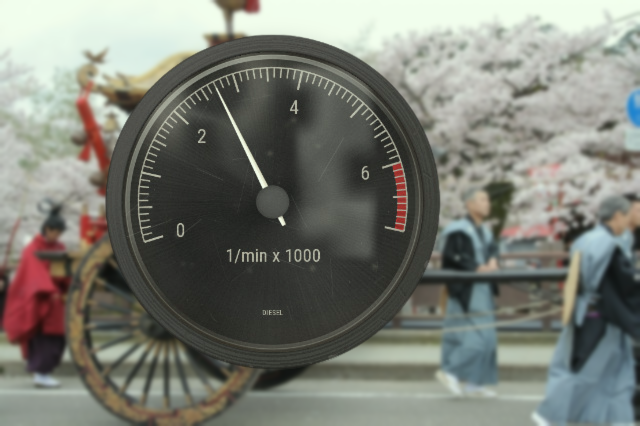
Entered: 2700
